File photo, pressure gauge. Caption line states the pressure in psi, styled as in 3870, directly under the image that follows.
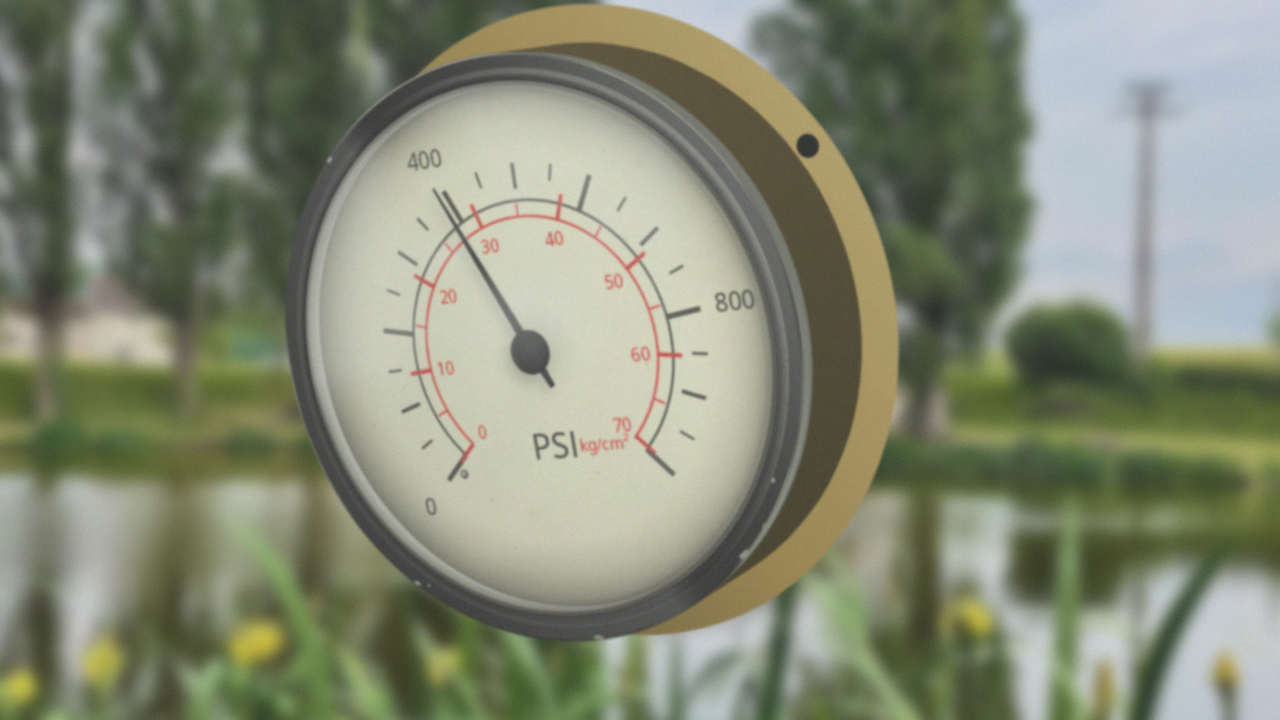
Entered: 400
